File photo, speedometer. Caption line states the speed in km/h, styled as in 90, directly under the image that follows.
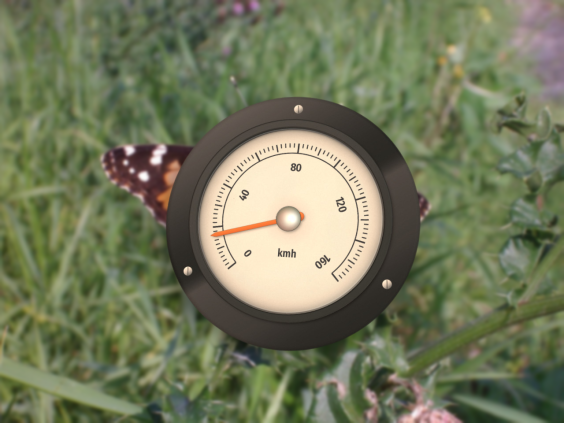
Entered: 16
